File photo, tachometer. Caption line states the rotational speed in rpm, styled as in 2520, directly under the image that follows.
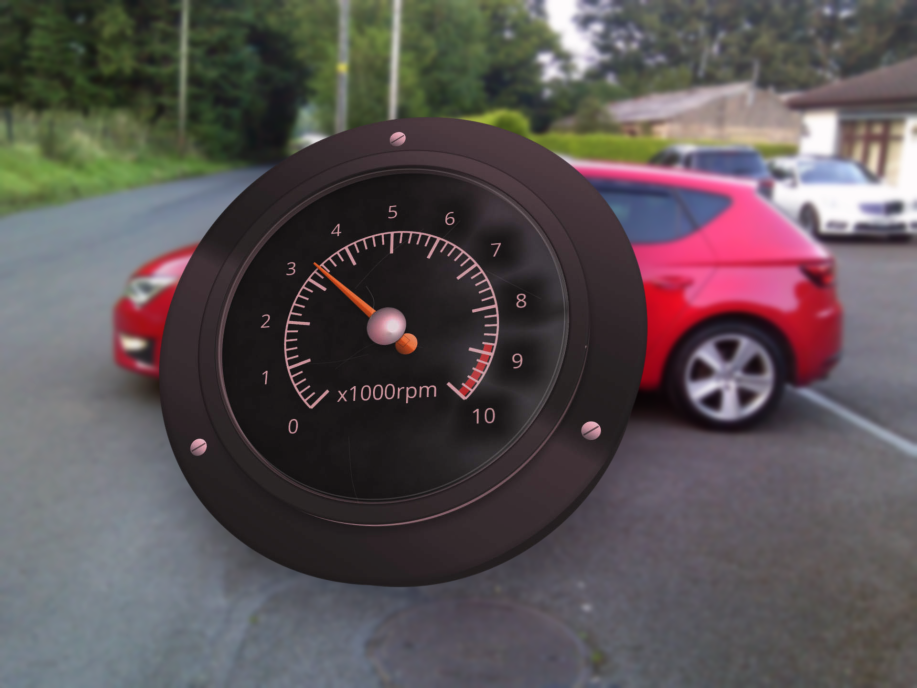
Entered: 3300
